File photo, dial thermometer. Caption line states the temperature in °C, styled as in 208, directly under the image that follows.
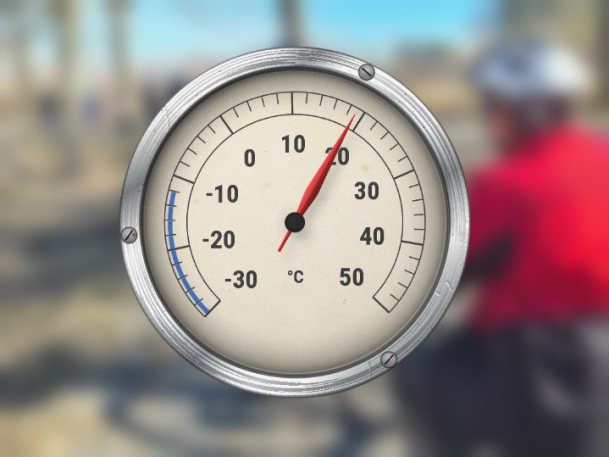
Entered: 19
